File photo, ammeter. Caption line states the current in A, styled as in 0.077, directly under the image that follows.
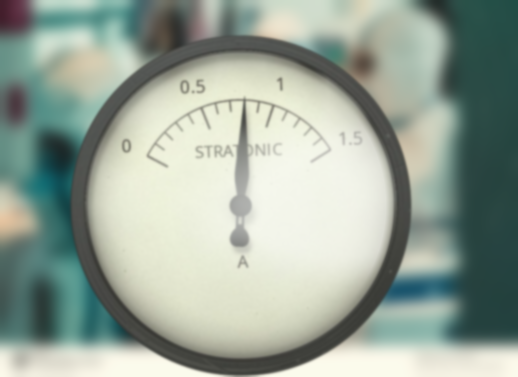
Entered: 0.8
